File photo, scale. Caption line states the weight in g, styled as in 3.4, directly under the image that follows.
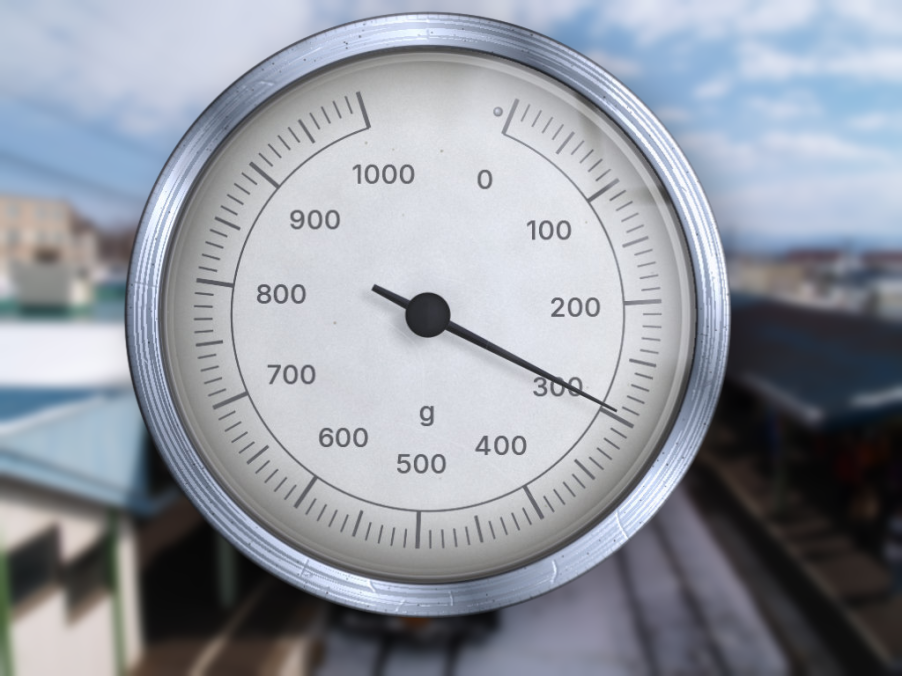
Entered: 295
